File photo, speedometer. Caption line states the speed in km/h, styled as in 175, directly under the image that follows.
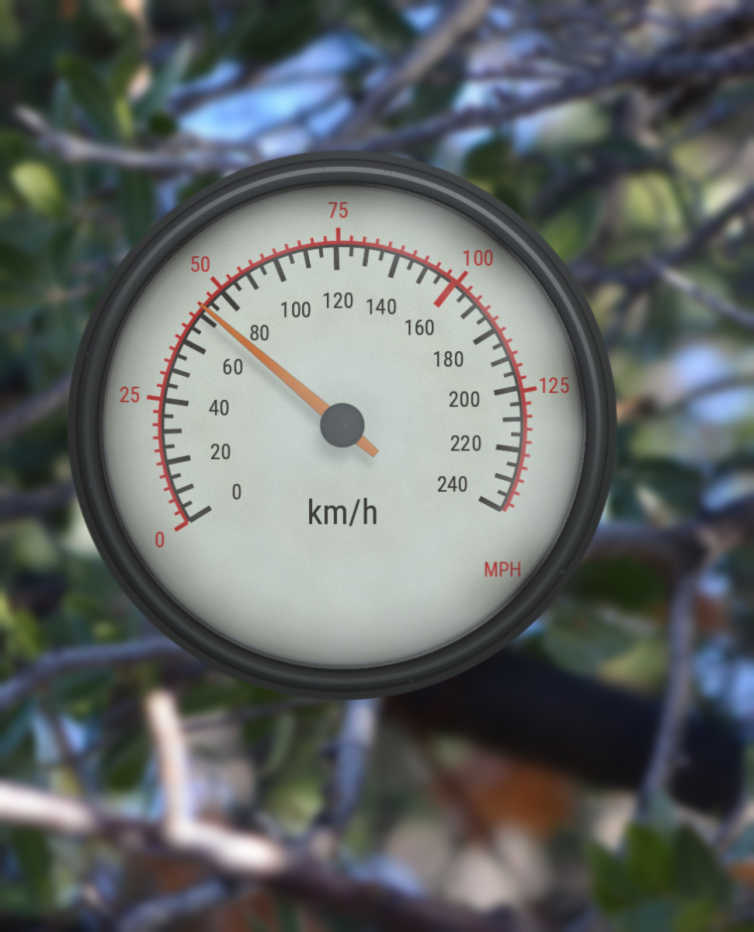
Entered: 72.5
